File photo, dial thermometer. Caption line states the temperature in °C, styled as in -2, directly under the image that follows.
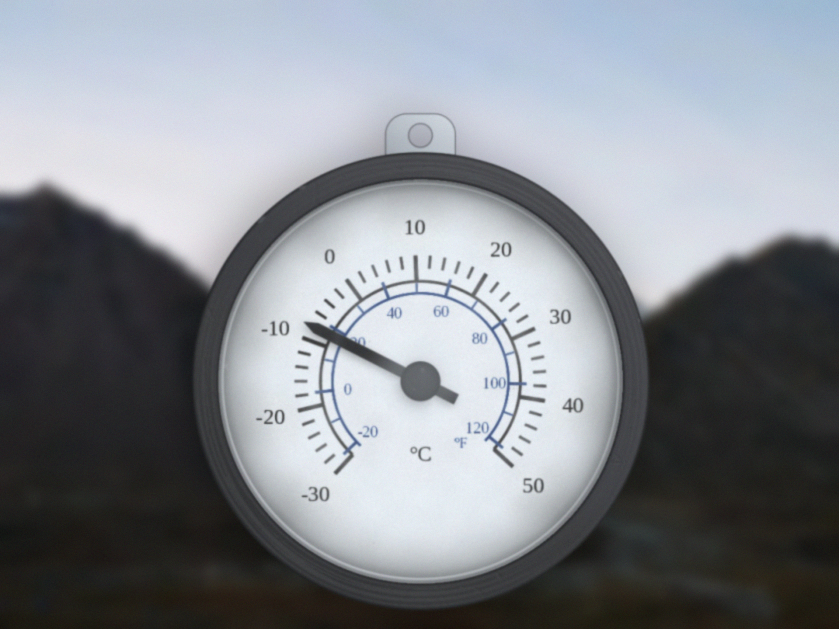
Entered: -8
